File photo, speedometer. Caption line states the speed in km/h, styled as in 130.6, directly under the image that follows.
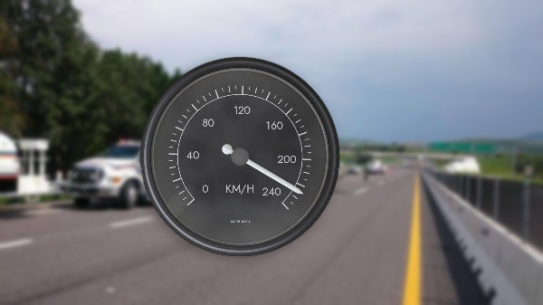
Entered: 225
